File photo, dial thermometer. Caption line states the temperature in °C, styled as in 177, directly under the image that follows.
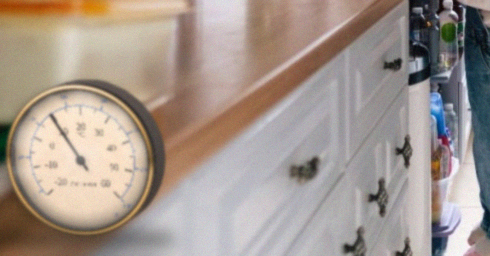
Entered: 10
